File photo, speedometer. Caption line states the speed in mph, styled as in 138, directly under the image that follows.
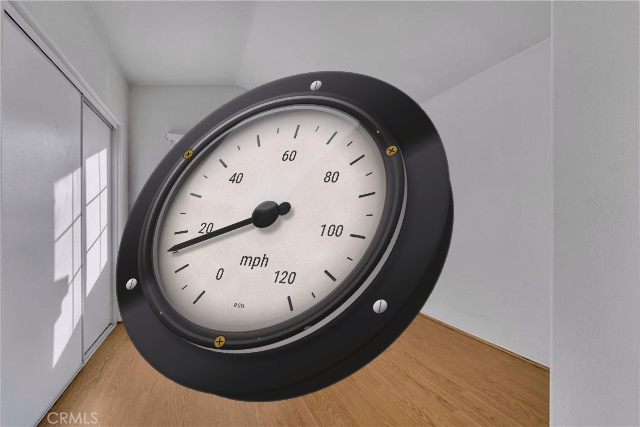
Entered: 15
